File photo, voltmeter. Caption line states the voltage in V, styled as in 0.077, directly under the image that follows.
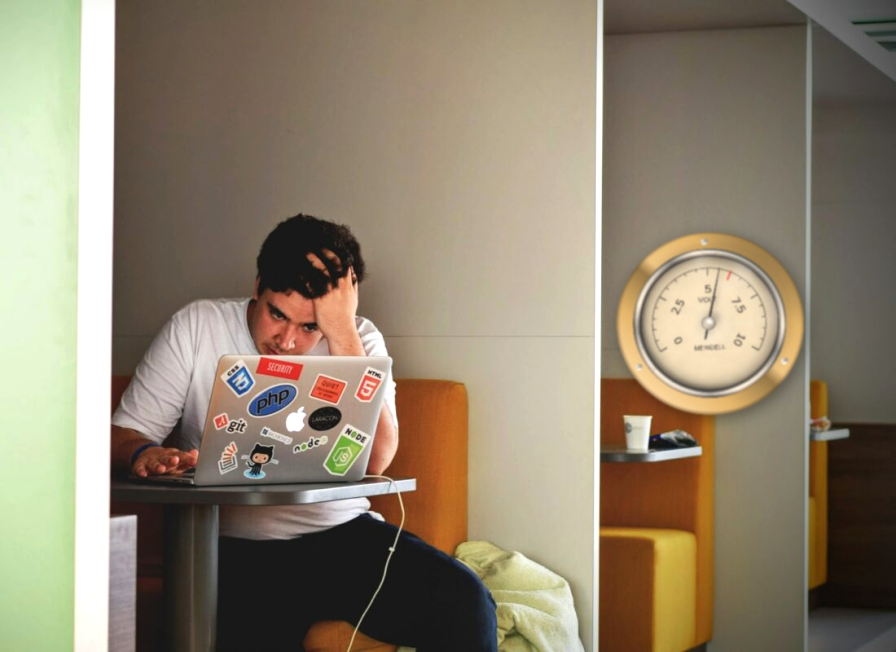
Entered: 5.5
